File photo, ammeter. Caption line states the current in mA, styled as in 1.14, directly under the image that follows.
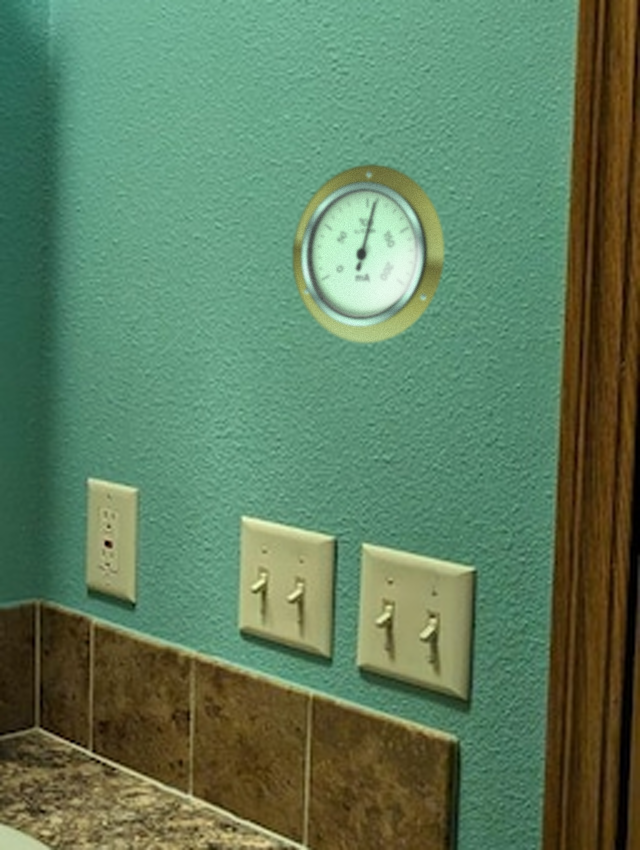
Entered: 110
